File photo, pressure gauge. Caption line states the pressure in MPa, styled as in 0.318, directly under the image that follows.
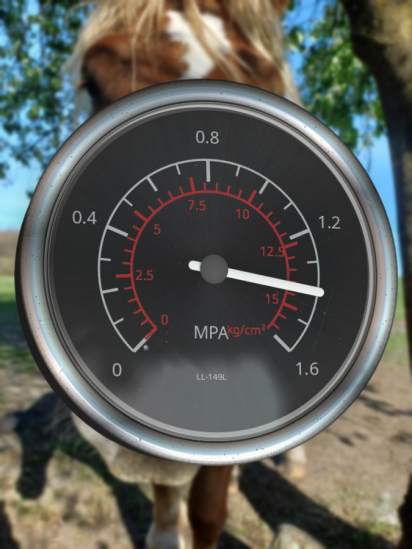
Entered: 1.4
